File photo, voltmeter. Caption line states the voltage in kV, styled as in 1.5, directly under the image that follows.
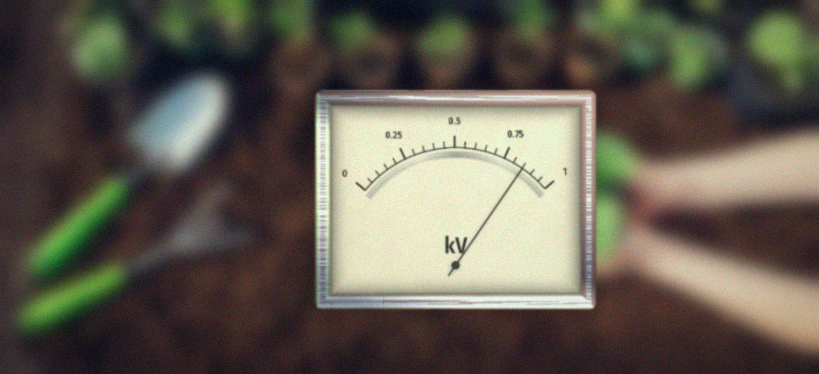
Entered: 0.85
